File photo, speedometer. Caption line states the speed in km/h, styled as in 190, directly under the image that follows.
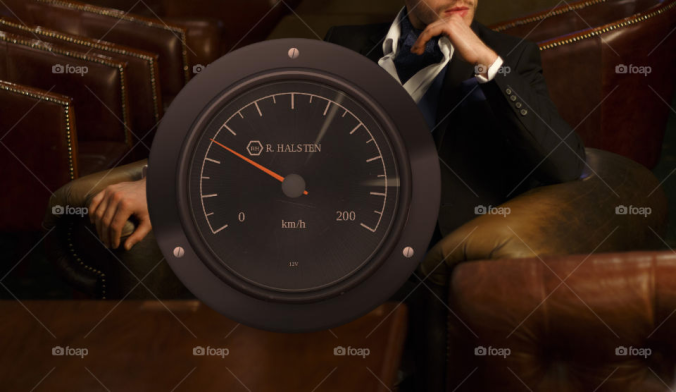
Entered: 50
